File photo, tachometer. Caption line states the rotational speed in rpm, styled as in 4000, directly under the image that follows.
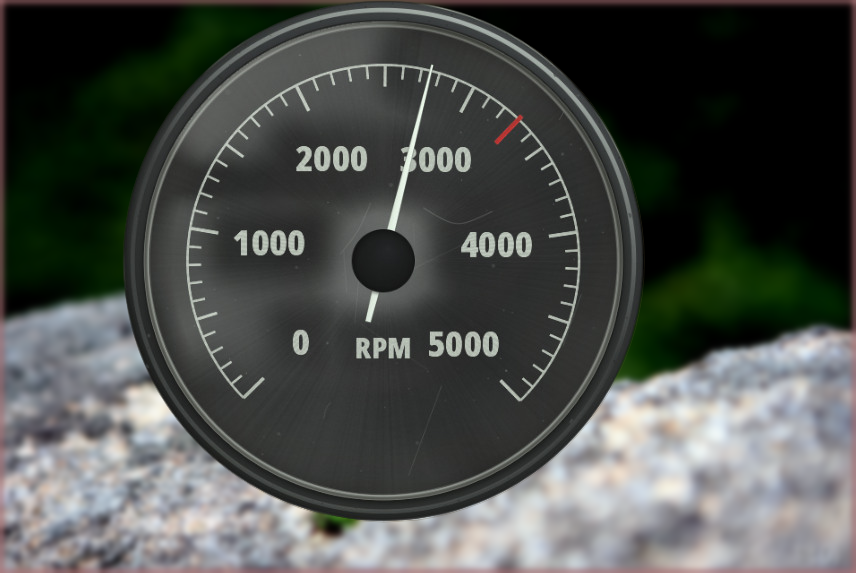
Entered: 2750
